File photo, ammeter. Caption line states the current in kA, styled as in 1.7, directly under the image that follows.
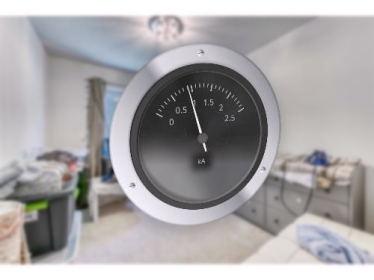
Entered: 0.9
